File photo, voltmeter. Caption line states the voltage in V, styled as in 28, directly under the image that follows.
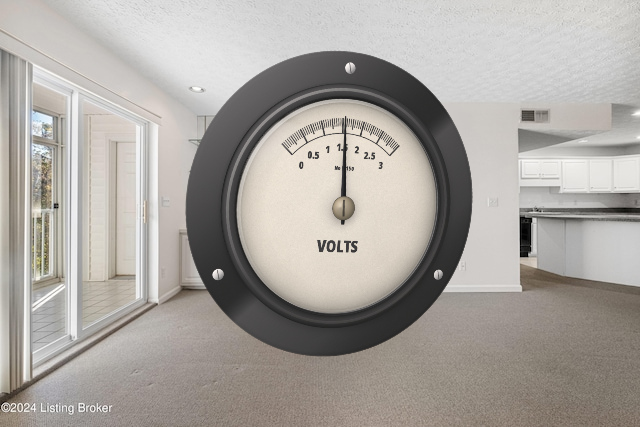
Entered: 1.5
